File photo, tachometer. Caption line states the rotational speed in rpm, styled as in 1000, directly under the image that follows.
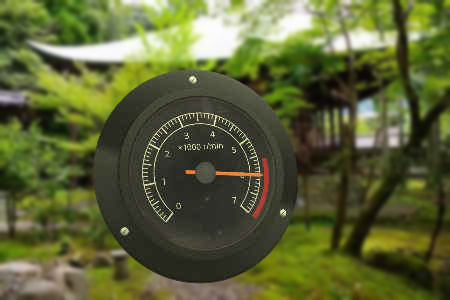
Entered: 6000
